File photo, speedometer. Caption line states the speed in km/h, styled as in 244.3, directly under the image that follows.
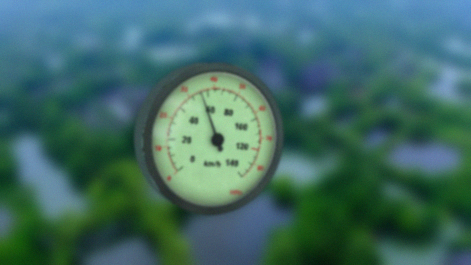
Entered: 55
